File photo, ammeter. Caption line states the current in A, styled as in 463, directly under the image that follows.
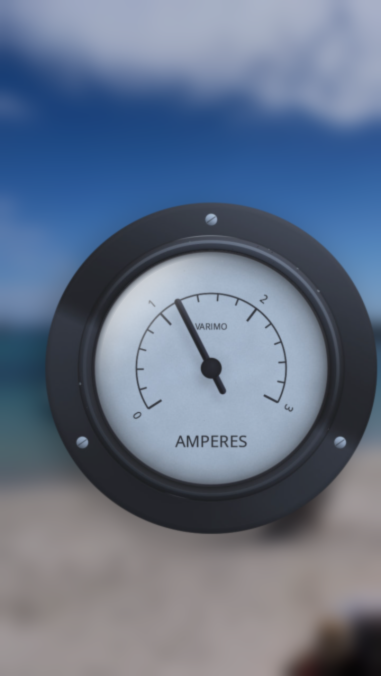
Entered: 1.2
